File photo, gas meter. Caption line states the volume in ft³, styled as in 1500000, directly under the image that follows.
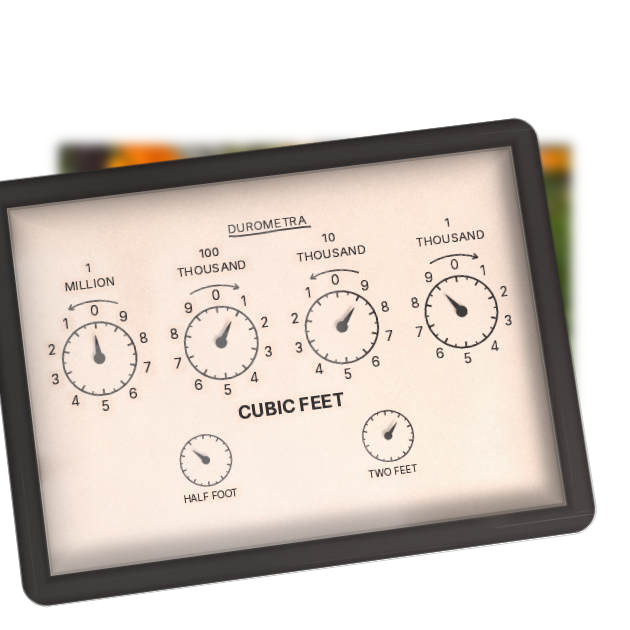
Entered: 8900
